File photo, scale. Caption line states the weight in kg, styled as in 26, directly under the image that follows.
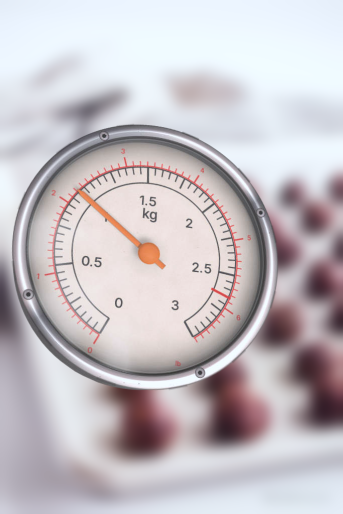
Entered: 1
